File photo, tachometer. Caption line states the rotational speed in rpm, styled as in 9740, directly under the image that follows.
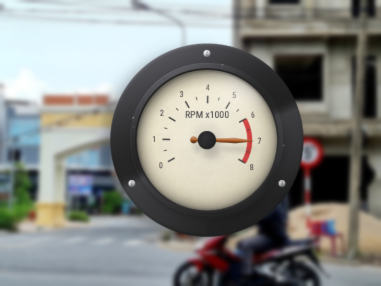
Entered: 7000
